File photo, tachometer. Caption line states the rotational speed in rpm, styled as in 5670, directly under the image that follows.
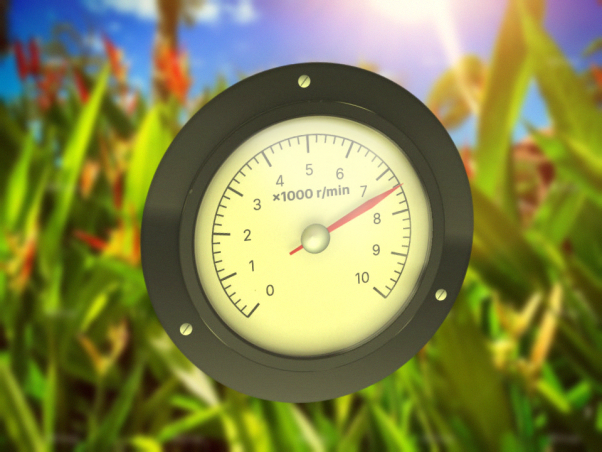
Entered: 7400
